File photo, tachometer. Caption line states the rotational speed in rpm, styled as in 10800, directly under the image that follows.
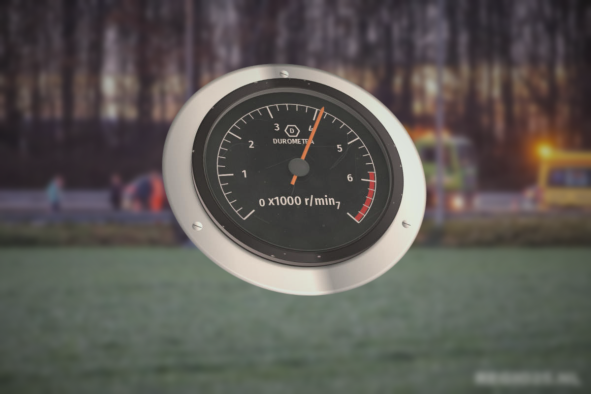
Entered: 4100
